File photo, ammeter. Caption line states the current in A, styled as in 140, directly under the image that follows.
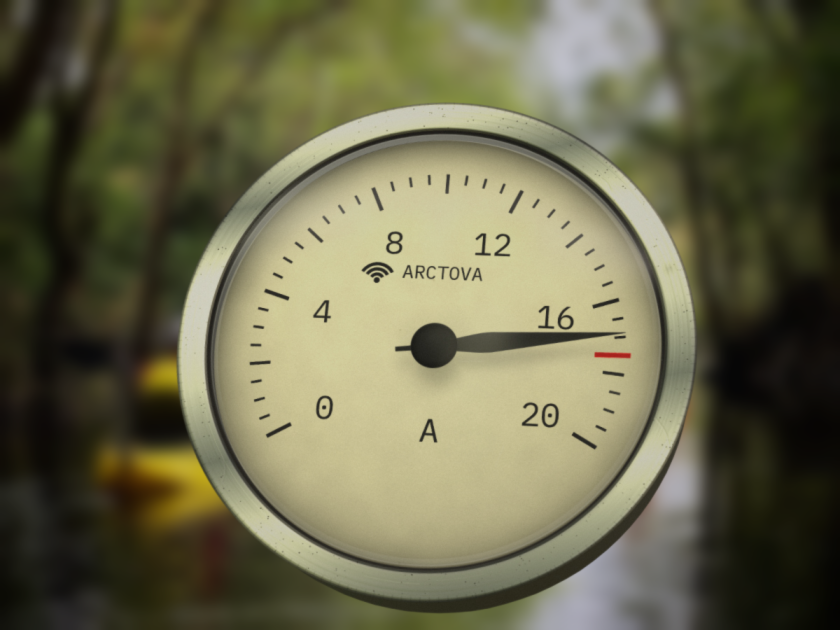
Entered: 17
